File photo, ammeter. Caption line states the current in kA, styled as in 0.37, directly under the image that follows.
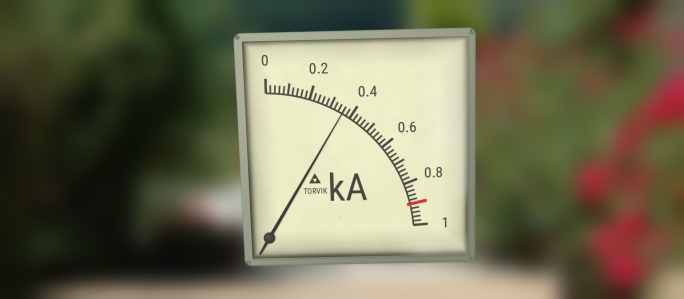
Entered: 0.36
